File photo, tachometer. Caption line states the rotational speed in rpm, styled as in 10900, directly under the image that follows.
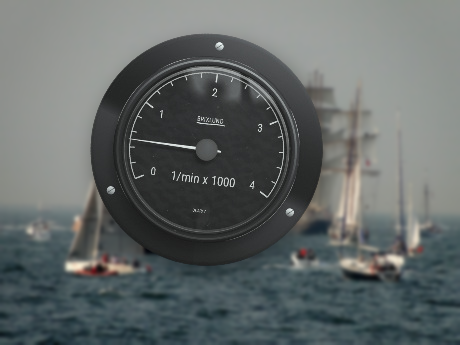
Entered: 500
